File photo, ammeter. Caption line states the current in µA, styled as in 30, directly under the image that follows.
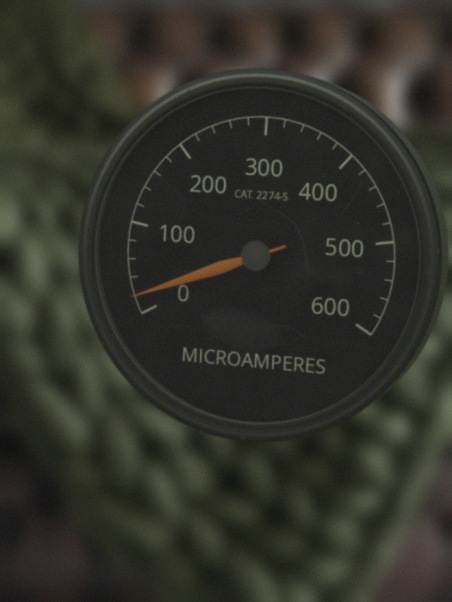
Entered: 20
